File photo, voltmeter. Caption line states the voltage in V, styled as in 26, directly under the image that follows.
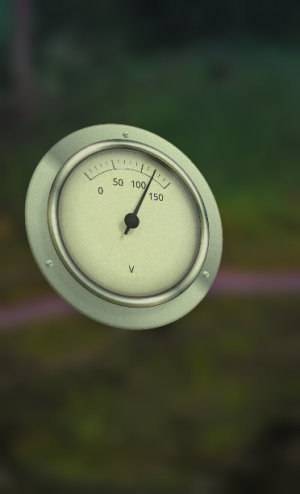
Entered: 120
